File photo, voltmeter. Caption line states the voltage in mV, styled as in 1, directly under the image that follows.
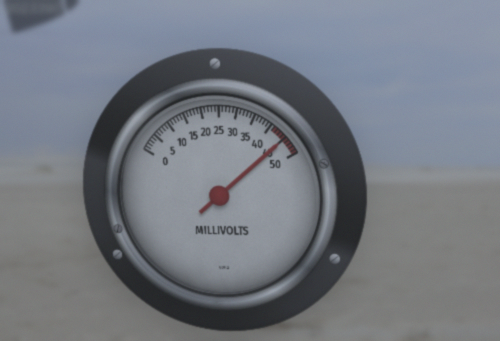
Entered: 45
